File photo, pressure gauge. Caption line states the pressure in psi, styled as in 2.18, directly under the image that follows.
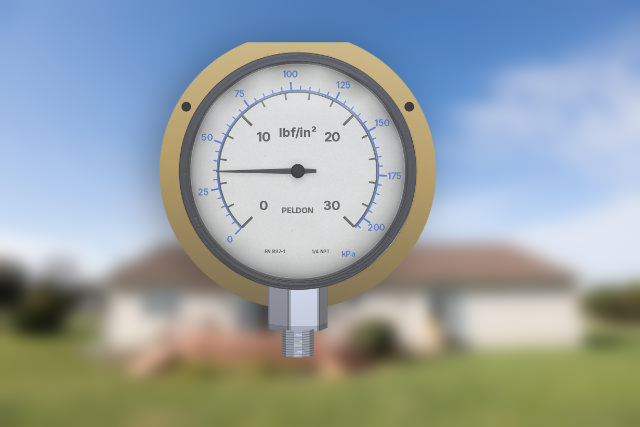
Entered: 5
